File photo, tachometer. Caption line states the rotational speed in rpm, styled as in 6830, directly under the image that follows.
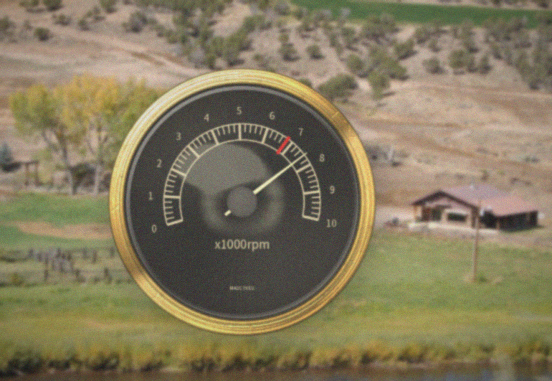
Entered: 7600
